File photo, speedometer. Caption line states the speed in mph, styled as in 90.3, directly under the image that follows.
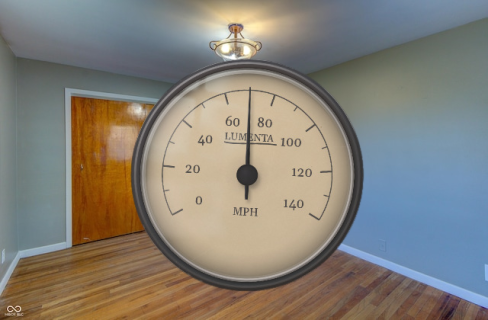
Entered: 70
